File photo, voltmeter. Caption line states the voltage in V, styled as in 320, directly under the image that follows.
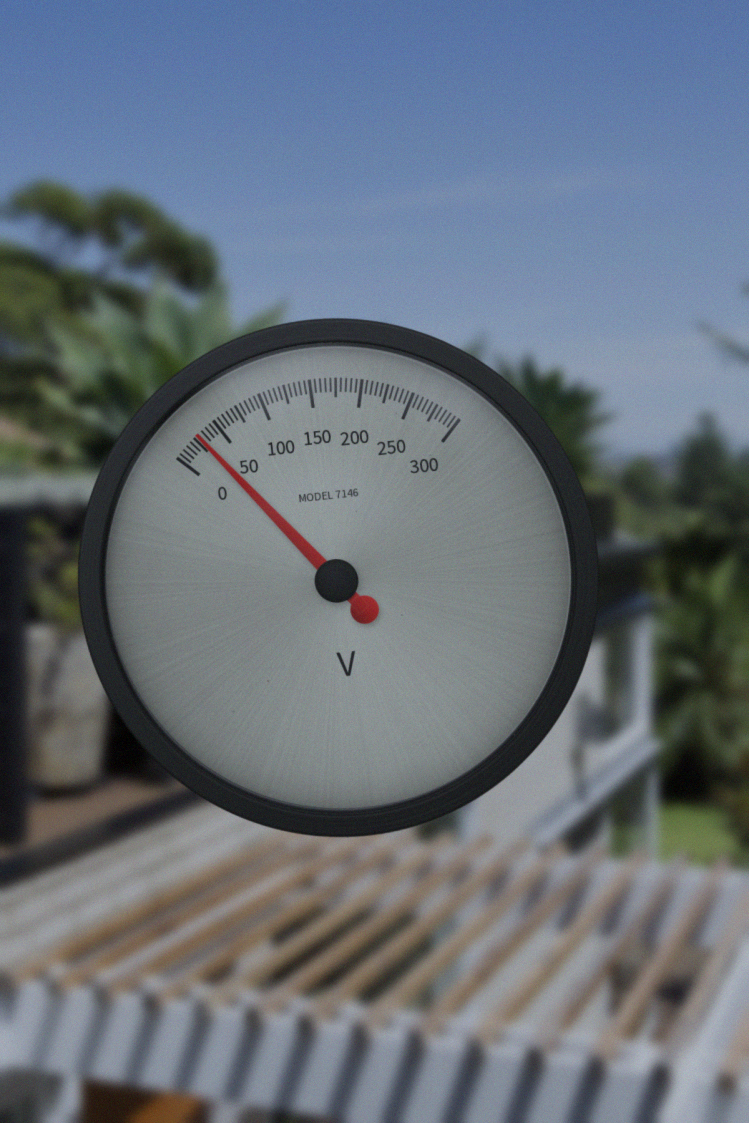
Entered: 30
